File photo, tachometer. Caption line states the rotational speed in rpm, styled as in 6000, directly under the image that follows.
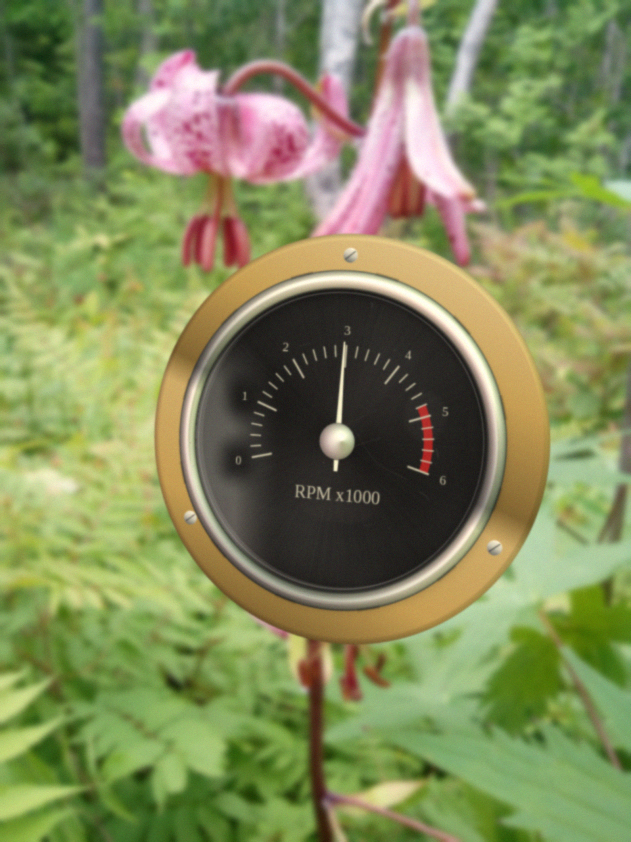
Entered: 3000
